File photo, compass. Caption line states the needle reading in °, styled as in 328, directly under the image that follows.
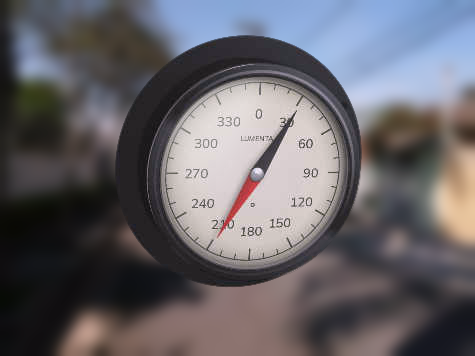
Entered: 210
